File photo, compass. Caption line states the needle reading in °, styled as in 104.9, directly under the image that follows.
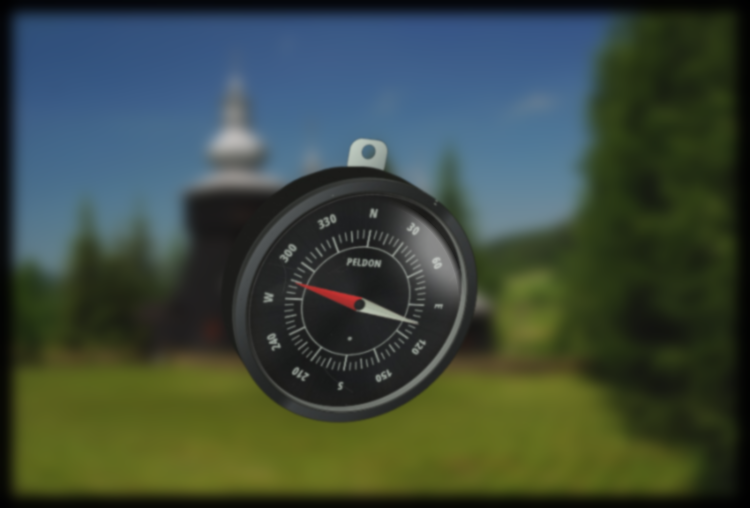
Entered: 285
